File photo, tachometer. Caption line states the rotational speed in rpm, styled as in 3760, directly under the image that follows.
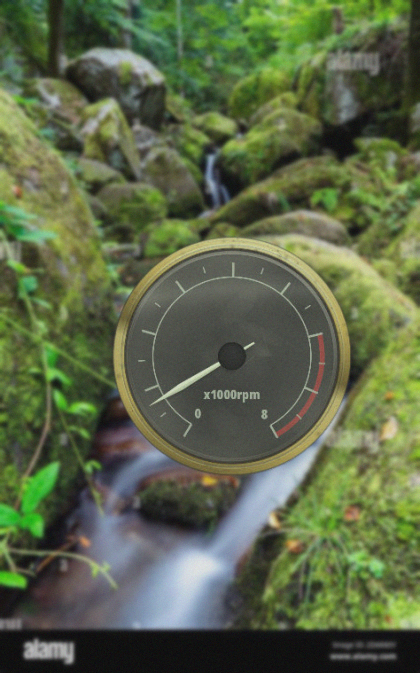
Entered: 750
